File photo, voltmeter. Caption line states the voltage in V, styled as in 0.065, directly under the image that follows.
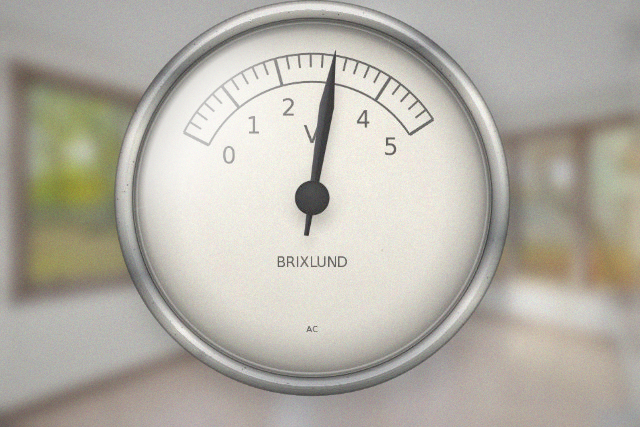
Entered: 3
